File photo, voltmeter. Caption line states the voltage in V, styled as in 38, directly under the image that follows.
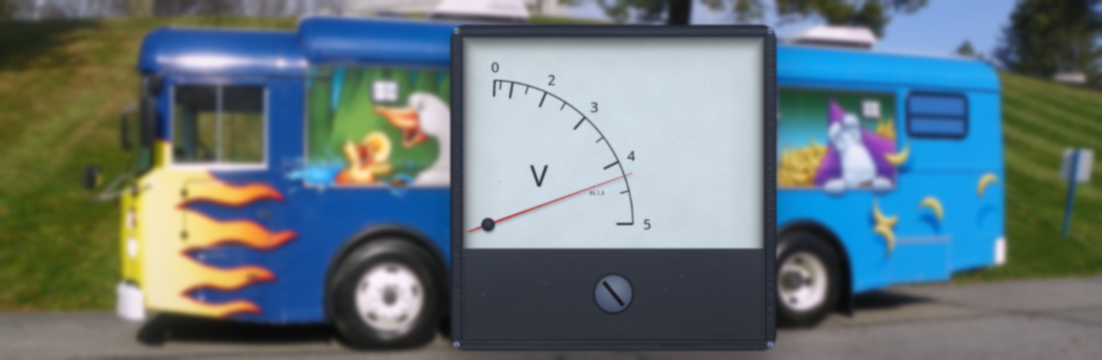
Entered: 4.25
